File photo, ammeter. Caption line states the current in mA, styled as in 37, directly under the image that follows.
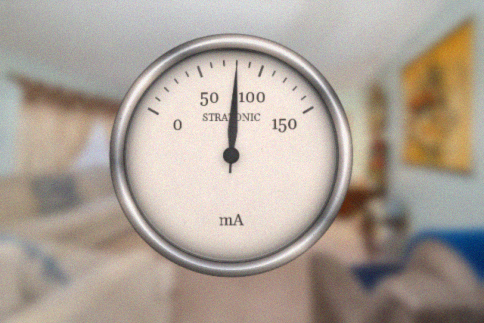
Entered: 80
